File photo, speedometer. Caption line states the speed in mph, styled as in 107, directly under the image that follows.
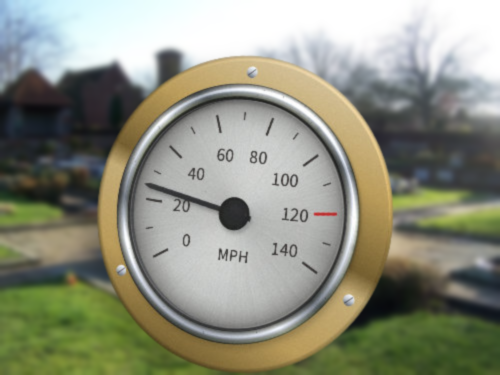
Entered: 25
